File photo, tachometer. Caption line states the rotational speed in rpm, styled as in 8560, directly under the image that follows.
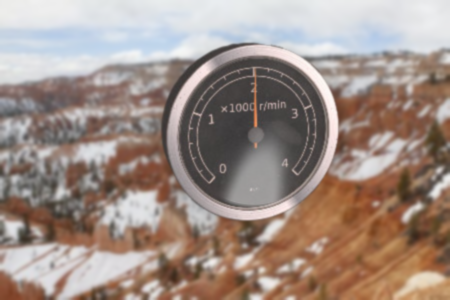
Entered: 2000
